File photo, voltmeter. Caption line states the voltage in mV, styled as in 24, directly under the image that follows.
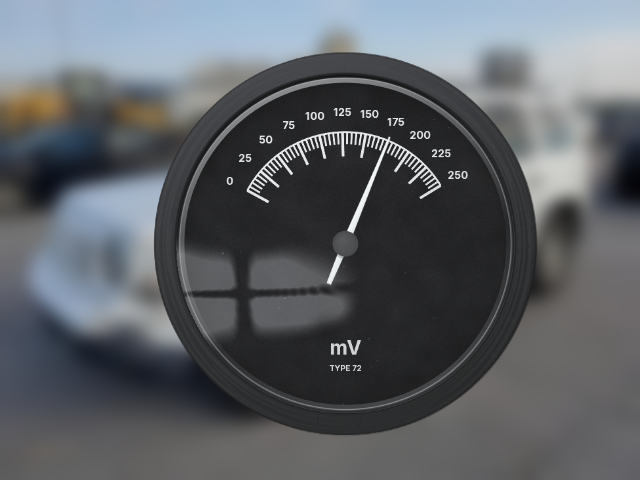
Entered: 175
